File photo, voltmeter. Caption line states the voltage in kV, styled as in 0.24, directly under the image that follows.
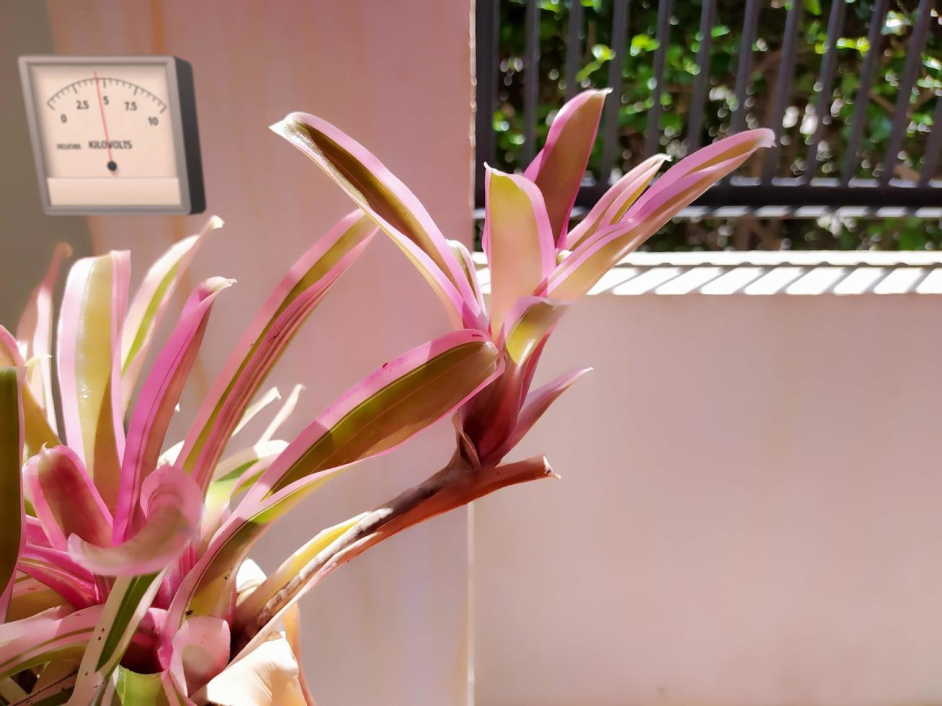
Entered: 4.5
